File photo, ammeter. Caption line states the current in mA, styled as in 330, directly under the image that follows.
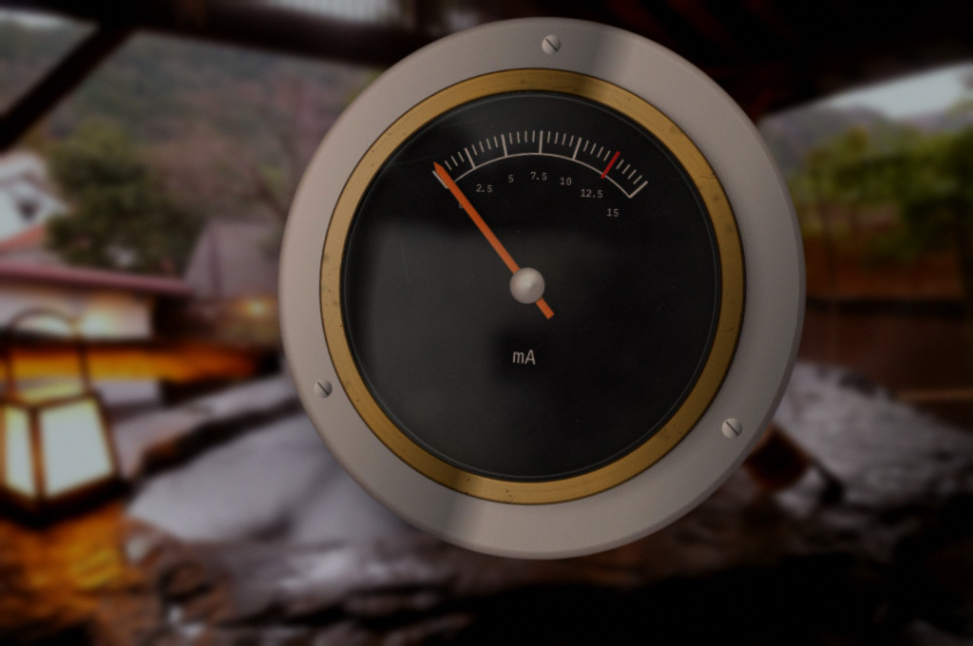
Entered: 0.5
